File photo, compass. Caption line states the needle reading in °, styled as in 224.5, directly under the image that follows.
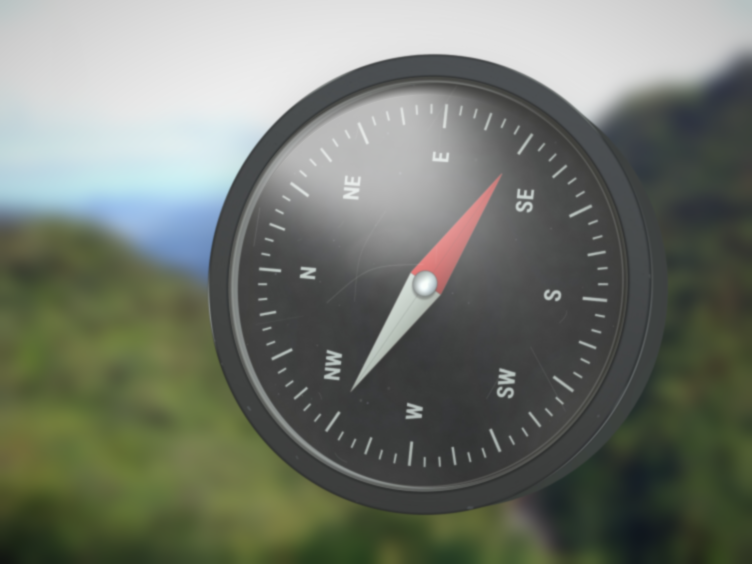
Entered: 120
